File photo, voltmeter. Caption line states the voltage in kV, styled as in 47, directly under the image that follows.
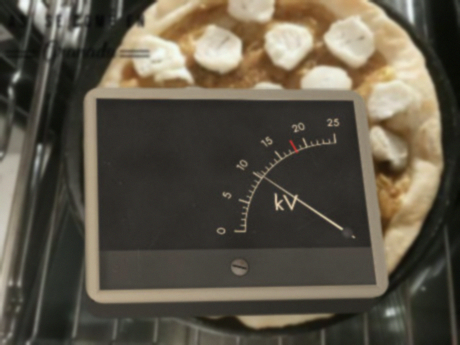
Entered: 10
